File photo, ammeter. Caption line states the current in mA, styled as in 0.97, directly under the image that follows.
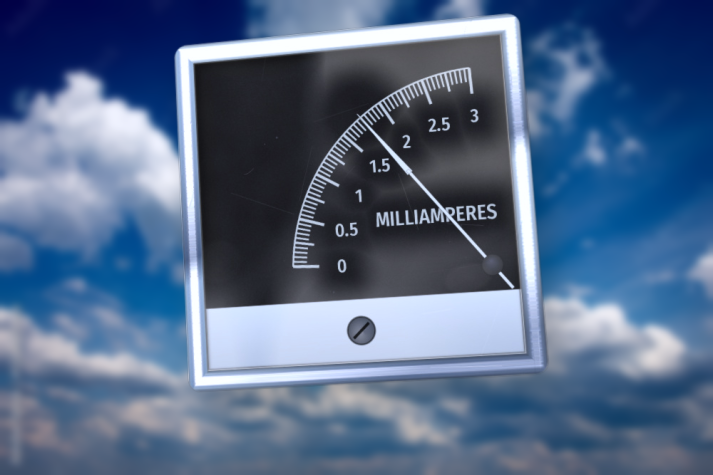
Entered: 1.75
